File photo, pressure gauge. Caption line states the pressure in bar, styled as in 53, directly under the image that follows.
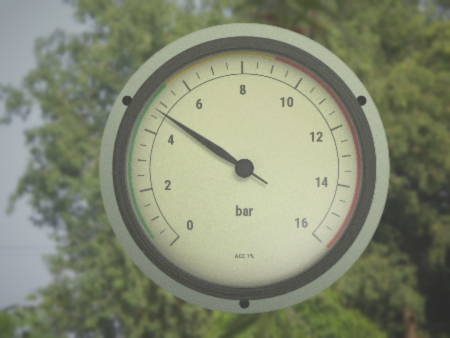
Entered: 4.75
